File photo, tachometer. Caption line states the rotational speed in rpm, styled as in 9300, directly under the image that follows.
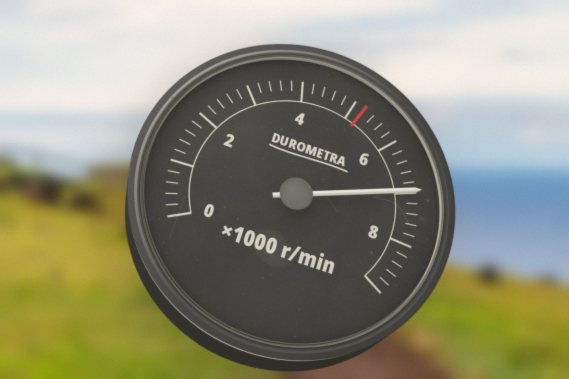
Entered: 7000
